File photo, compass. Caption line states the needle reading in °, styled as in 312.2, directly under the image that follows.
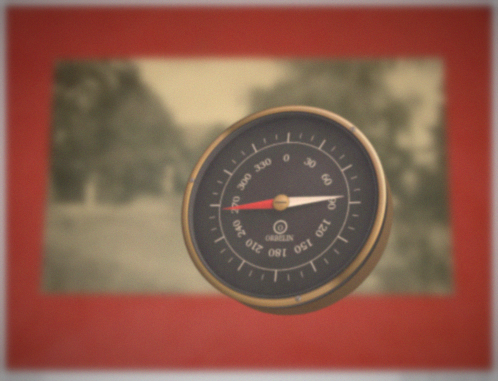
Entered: 265
